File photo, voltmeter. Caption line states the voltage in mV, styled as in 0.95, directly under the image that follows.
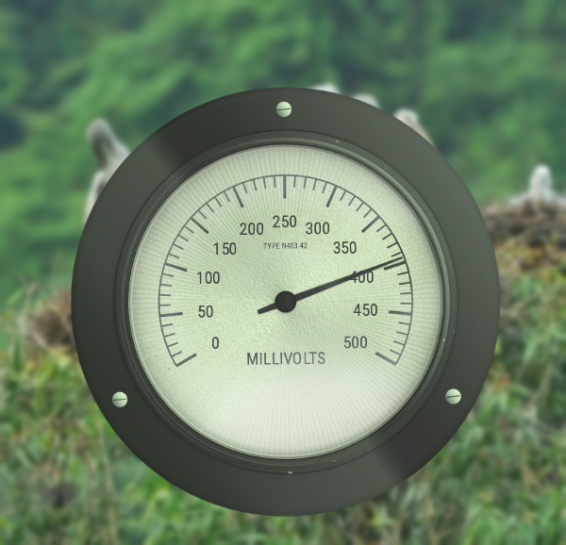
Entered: 395
